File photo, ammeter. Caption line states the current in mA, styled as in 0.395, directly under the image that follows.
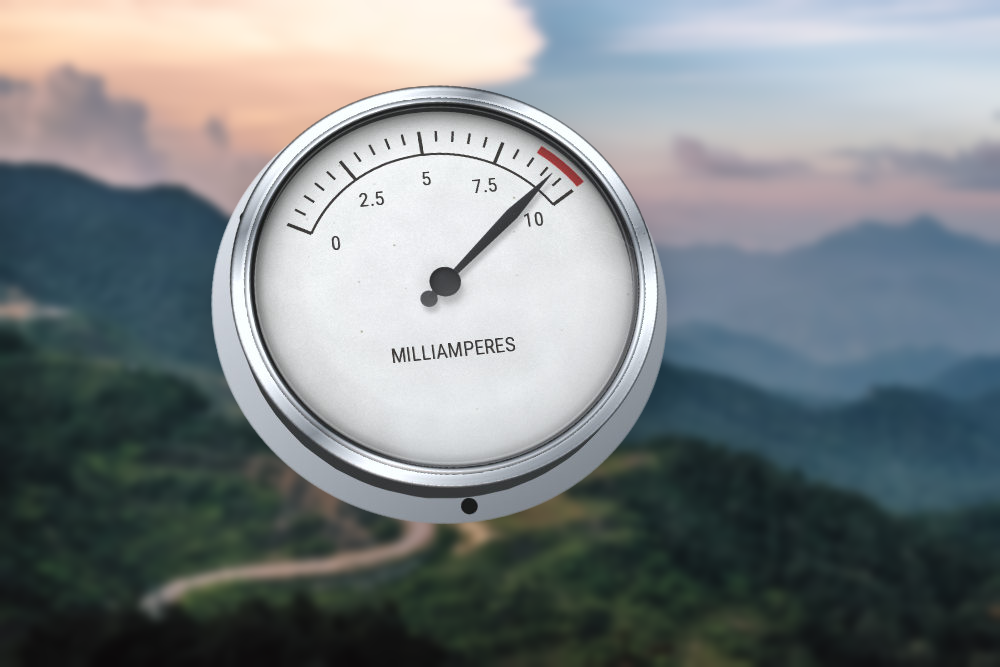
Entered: 9.25
